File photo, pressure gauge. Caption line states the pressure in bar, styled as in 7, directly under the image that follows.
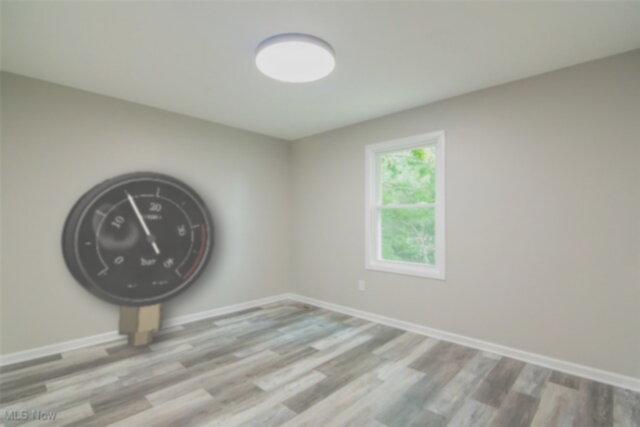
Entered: 15
